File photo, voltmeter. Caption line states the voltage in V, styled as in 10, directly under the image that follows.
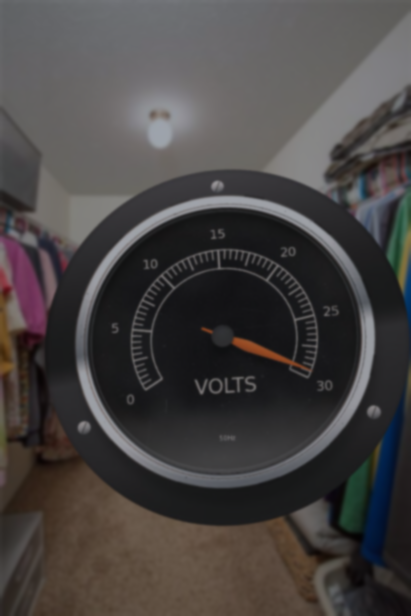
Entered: 29.5
